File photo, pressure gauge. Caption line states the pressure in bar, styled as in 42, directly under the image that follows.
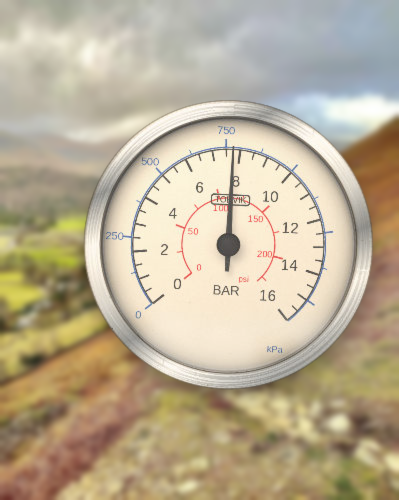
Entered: 7.75
